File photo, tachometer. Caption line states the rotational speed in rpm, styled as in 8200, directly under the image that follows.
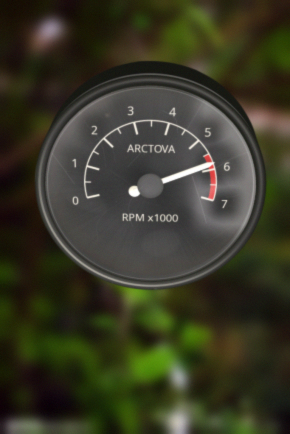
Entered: 5750
